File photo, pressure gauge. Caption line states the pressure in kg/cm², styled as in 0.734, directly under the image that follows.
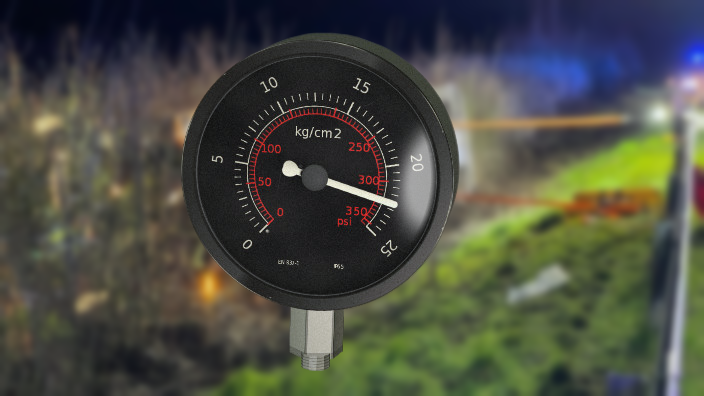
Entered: 22.5
